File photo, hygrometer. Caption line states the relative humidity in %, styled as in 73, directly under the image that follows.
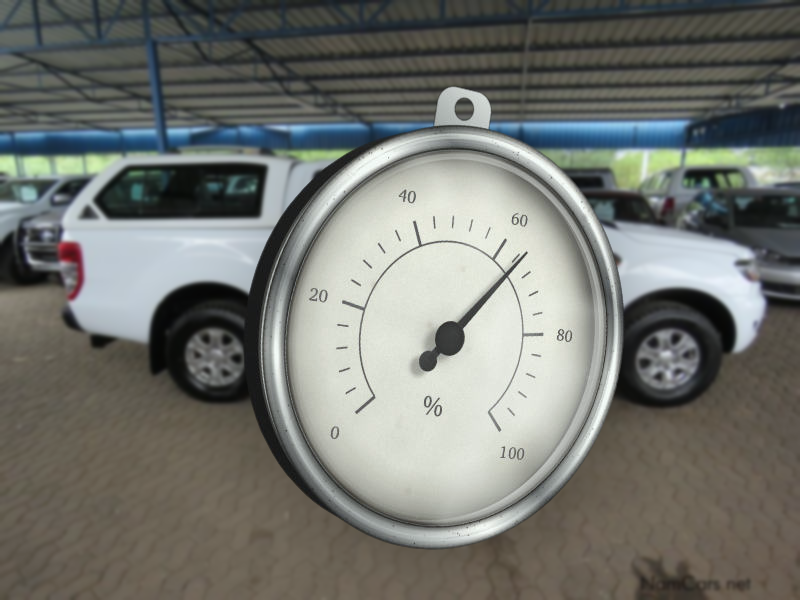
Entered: 64
